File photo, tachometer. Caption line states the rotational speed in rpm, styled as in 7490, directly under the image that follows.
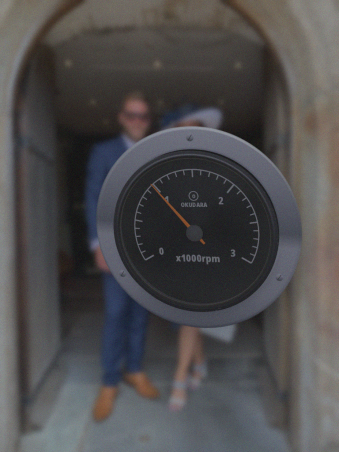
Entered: 1000
